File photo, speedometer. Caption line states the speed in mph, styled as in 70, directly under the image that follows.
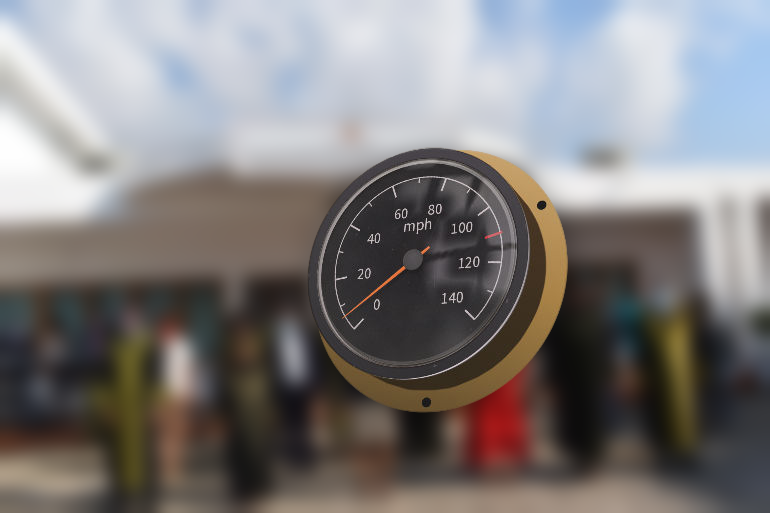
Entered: 5
